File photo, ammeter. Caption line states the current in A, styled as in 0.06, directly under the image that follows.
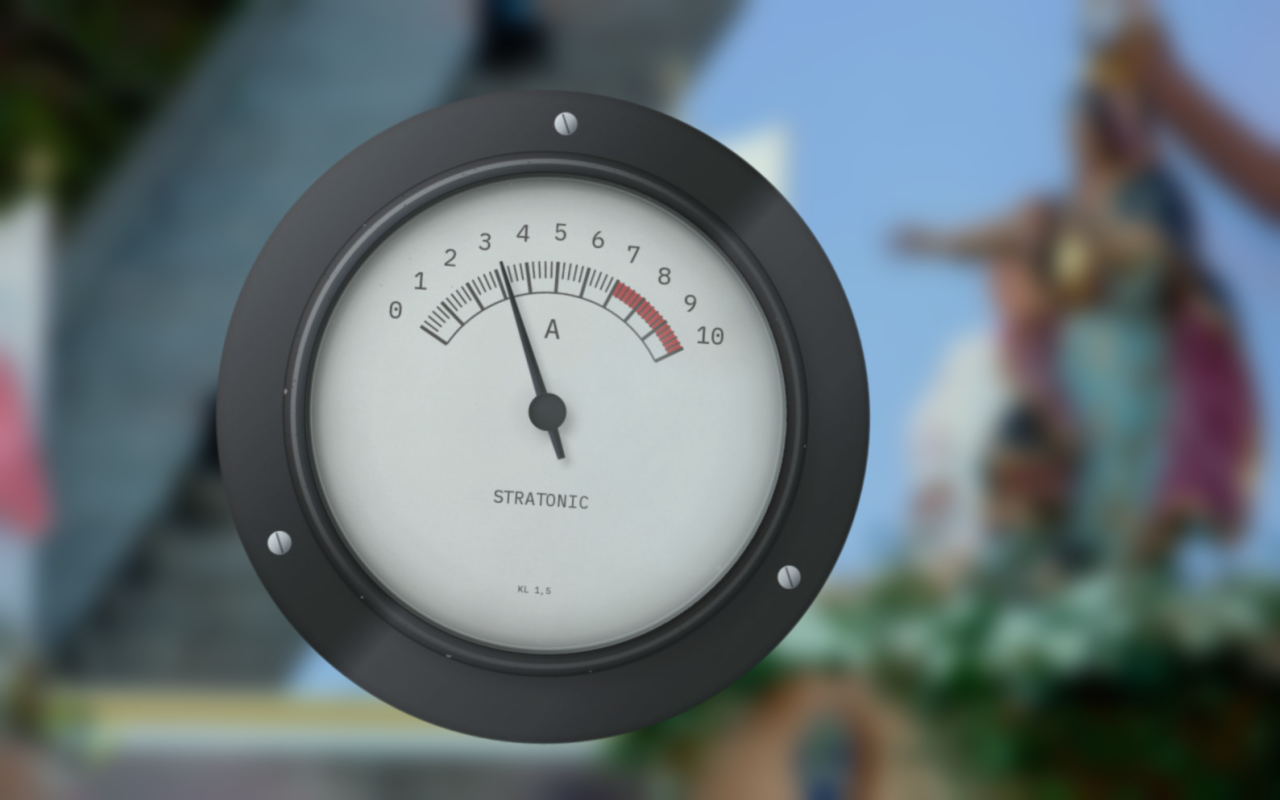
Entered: 3.2
